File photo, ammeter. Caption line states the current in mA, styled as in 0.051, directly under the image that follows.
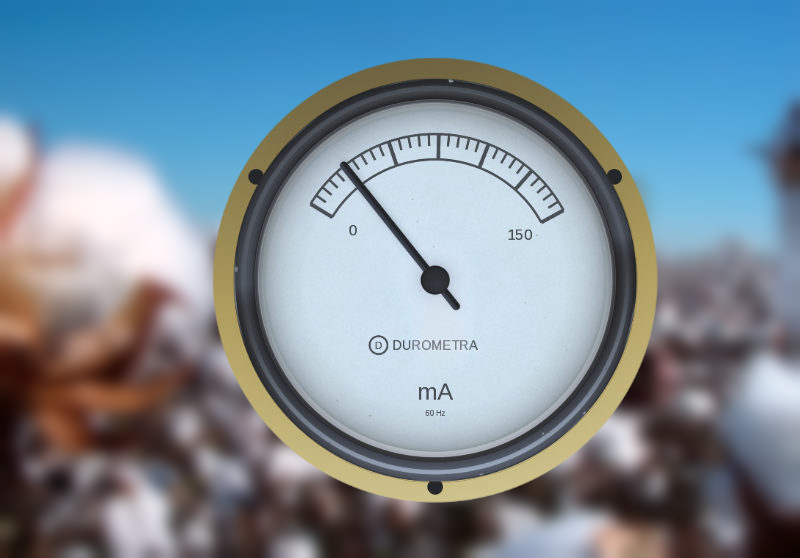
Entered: 25
